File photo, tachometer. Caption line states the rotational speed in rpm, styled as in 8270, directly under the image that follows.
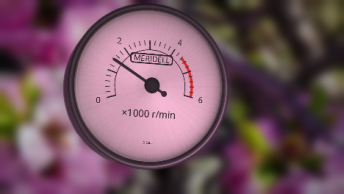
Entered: 1400
